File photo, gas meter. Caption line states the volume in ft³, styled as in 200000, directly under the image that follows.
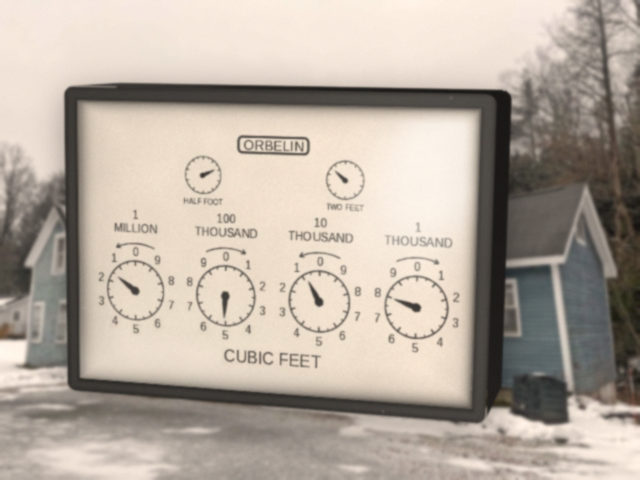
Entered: 150800
